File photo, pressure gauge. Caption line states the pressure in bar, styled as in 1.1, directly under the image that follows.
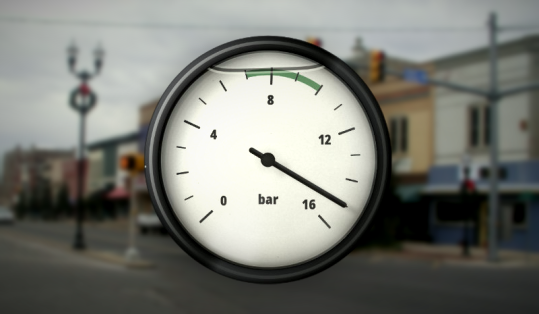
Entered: 15
